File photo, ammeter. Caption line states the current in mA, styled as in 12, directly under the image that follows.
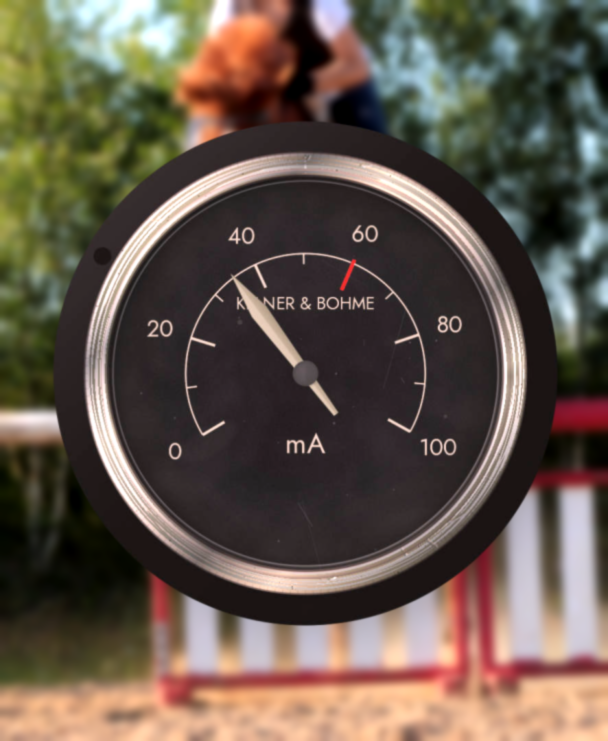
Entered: 35
